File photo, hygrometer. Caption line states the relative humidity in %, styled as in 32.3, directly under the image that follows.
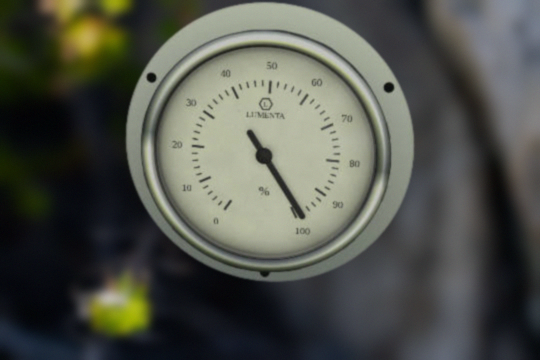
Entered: 98
